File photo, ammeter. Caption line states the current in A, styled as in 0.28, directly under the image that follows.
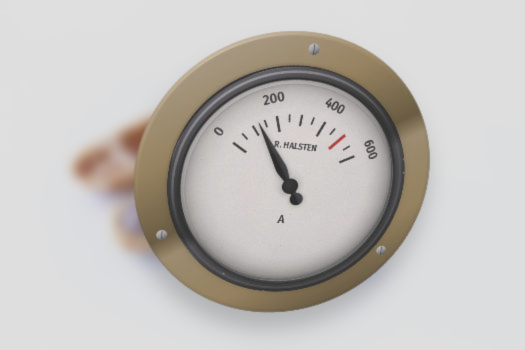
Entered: 125
